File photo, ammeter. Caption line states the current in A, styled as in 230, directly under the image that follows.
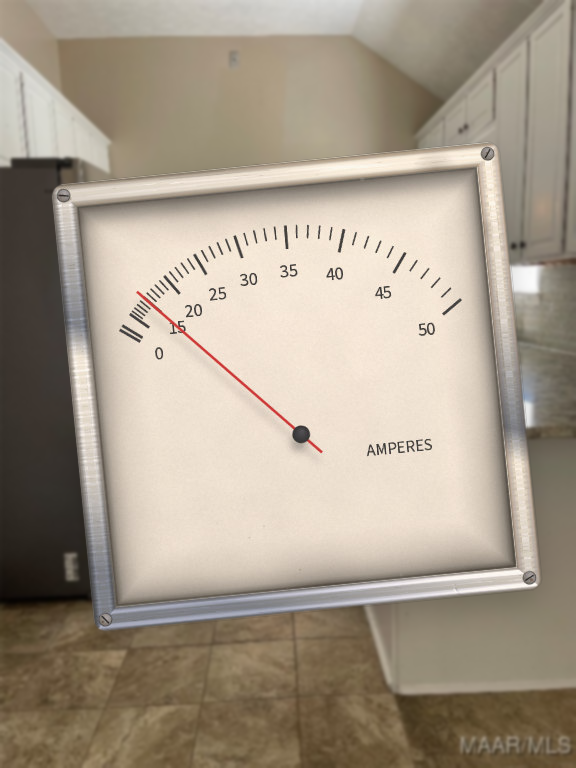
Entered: 15
